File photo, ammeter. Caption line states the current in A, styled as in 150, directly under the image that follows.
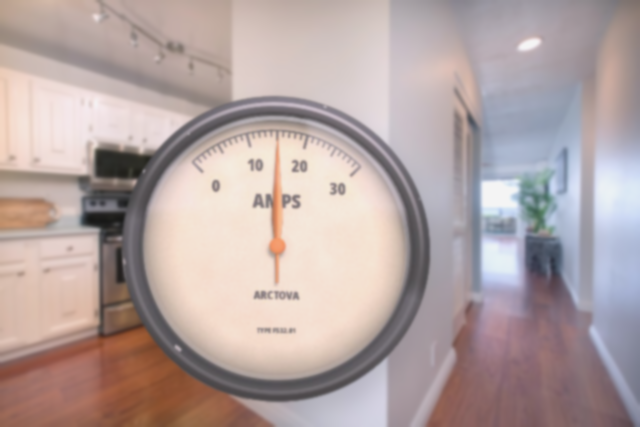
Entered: 15
